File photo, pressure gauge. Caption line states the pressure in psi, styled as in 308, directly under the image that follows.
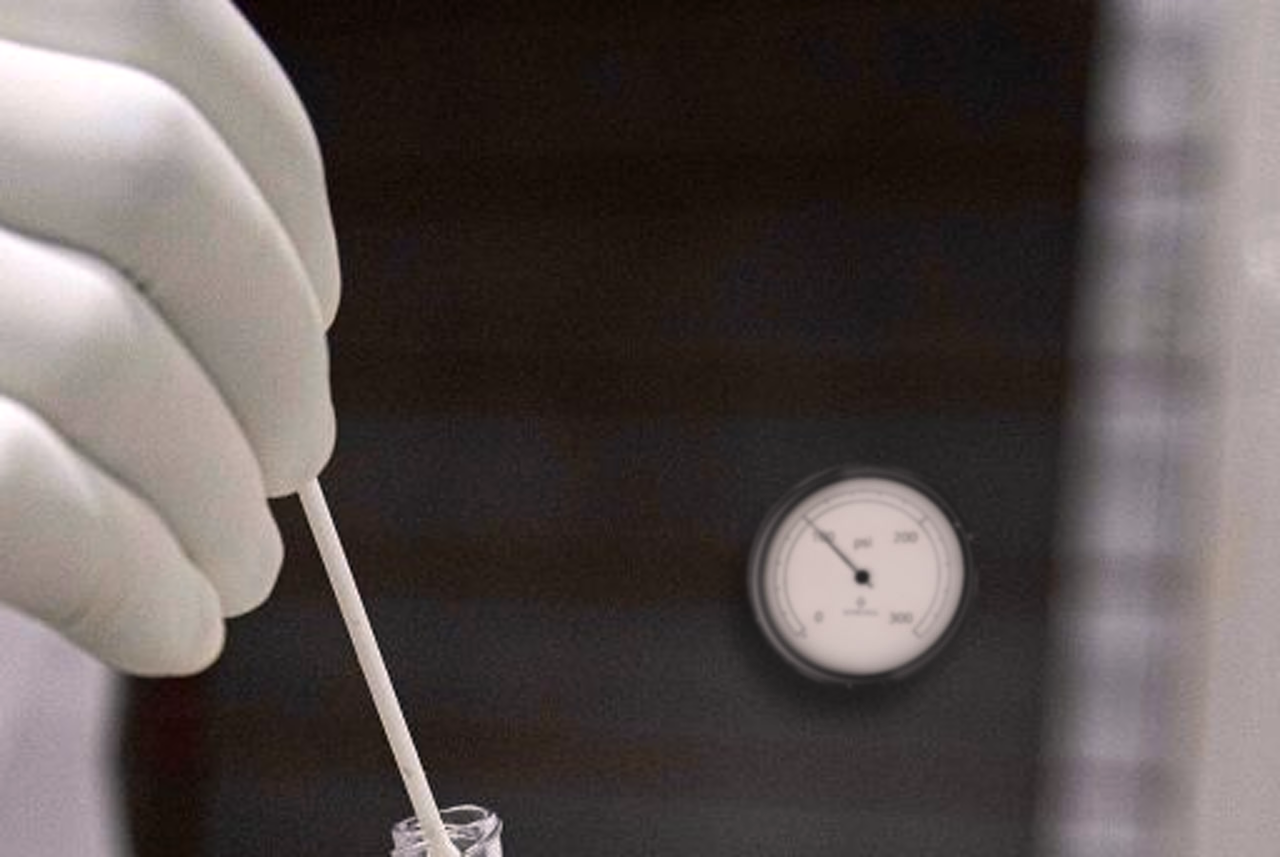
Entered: 100
